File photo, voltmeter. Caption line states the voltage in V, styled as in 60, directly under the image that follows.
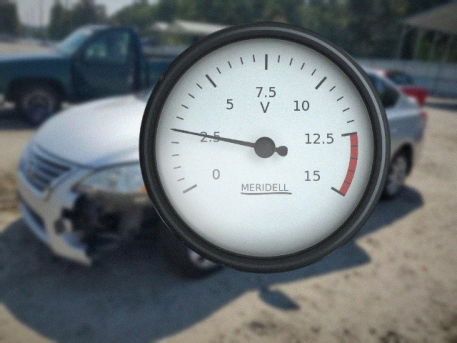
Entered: 2.5
